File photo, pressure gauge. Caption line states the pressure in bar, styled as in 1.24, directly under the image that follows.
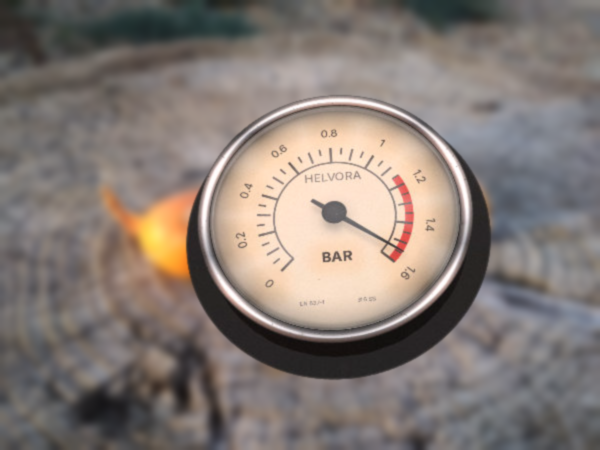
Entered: 1.55
